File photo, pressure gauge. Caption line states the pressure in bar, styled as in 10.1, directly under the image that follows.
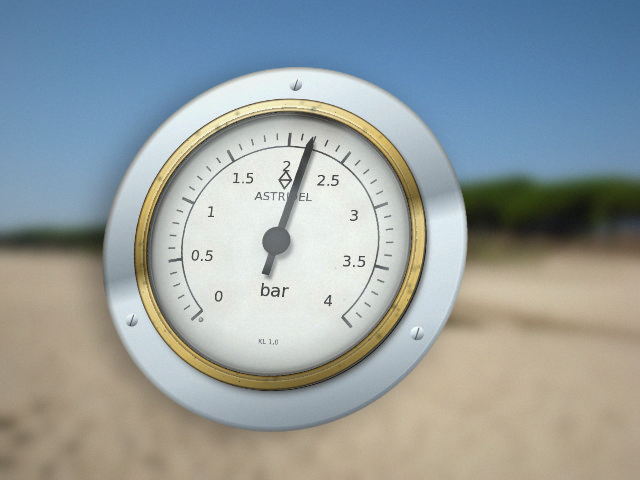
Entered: 2.2
